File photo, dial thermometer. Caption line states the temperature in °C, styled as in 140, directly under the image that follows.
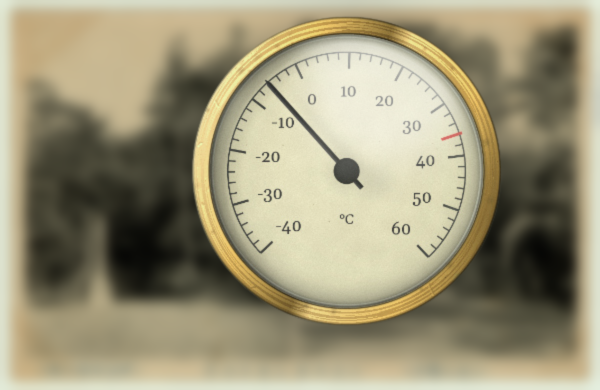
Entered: -6
